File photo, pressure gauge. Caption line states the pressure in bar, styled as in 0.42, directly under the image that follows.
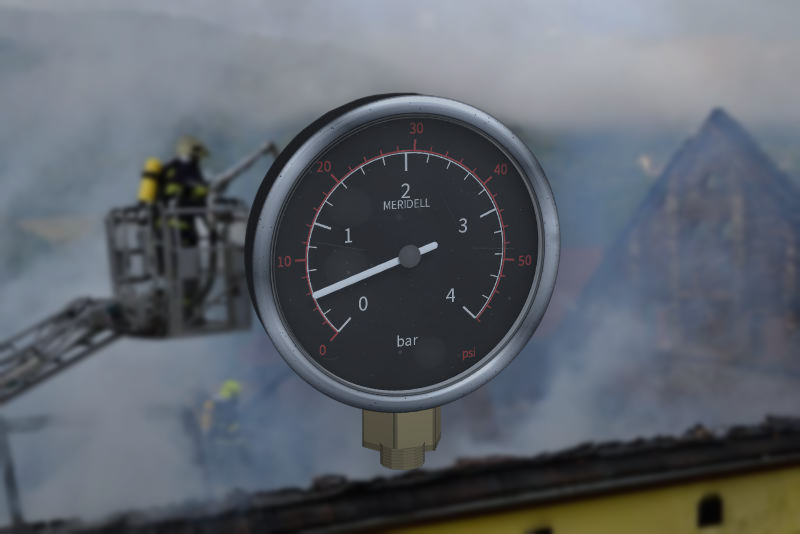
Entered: 0.4
